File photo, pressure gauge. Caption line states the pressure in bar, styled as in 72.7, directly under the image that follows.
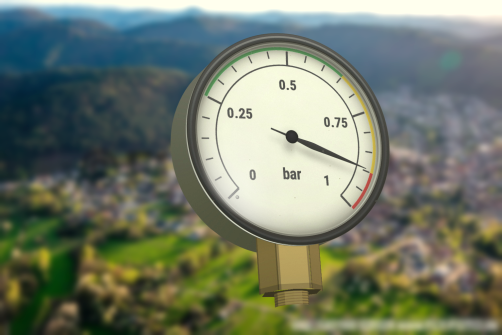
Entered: 0.9
